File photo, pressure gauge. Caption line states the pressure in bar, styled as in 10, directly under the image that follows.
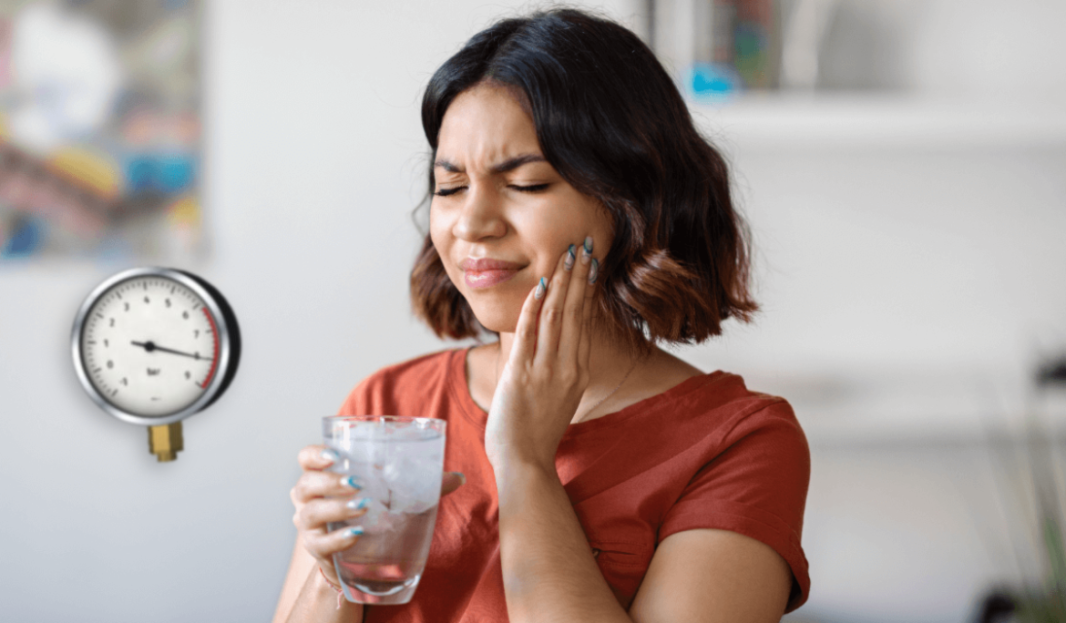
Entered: 8
